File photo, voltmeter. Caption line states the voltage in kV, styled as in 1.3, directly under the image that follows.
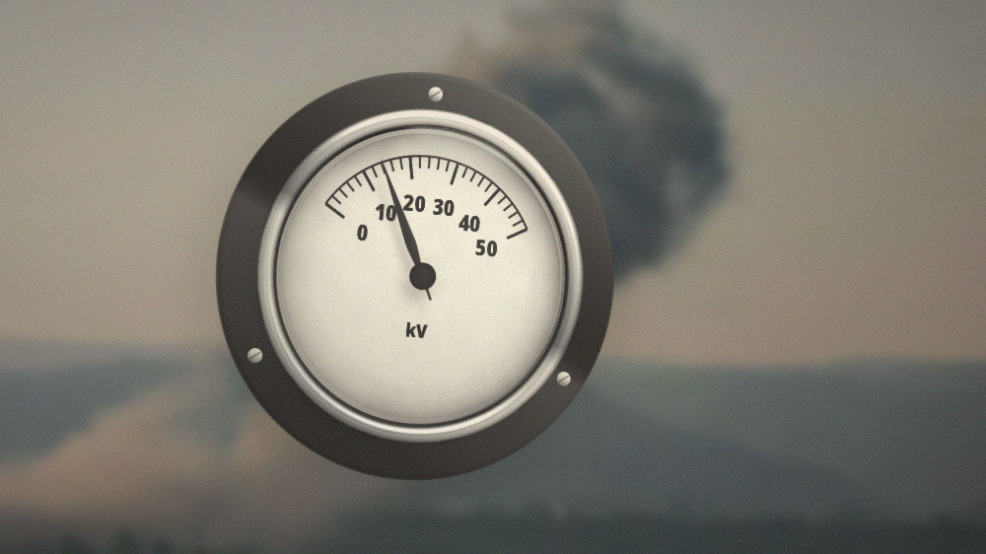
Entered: 14
